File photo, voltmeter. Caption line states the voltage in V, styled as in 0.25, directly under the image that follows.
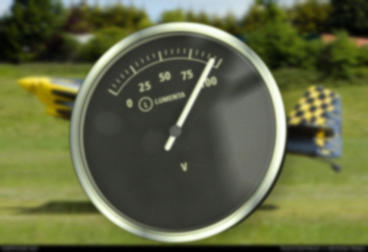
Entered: 95
